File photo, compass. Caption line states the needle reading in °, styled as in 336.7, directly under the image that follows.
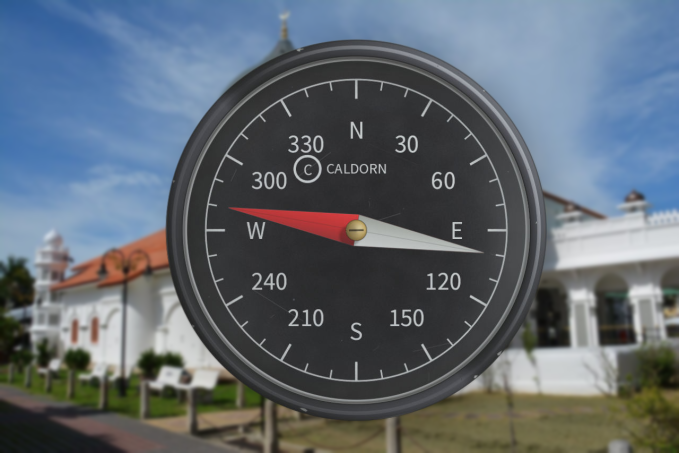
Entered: 280
